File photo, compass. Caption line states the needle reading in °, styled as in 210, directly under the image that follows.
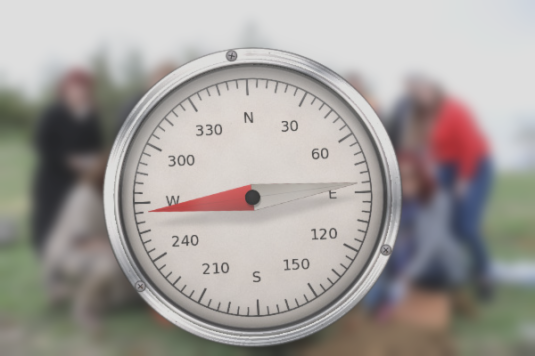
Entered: 265
